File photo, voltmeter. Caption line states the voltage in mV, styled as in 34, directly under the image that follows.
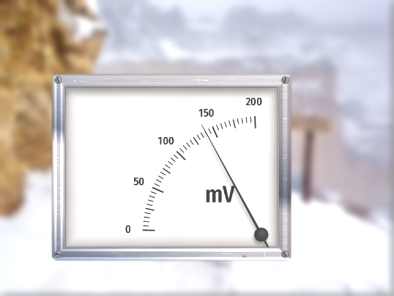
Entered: 140
